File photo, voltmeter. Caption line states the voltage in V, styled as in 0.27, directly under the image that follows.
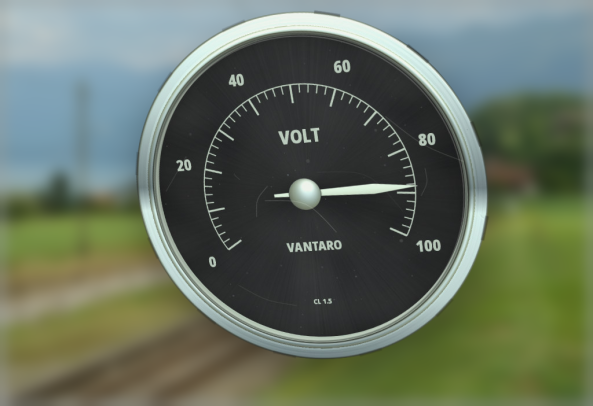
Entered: 88
